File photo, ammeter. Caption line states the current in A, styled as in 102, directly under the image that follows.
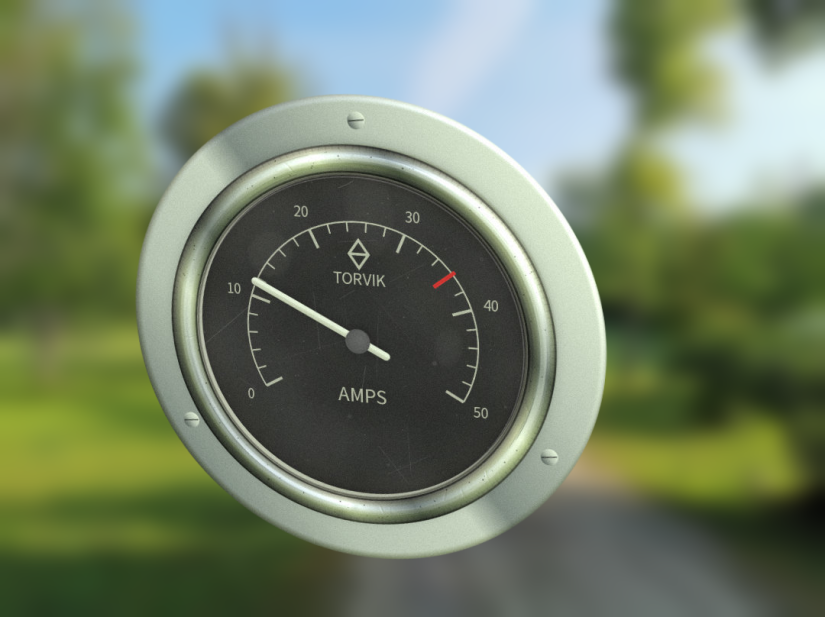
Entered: 12
